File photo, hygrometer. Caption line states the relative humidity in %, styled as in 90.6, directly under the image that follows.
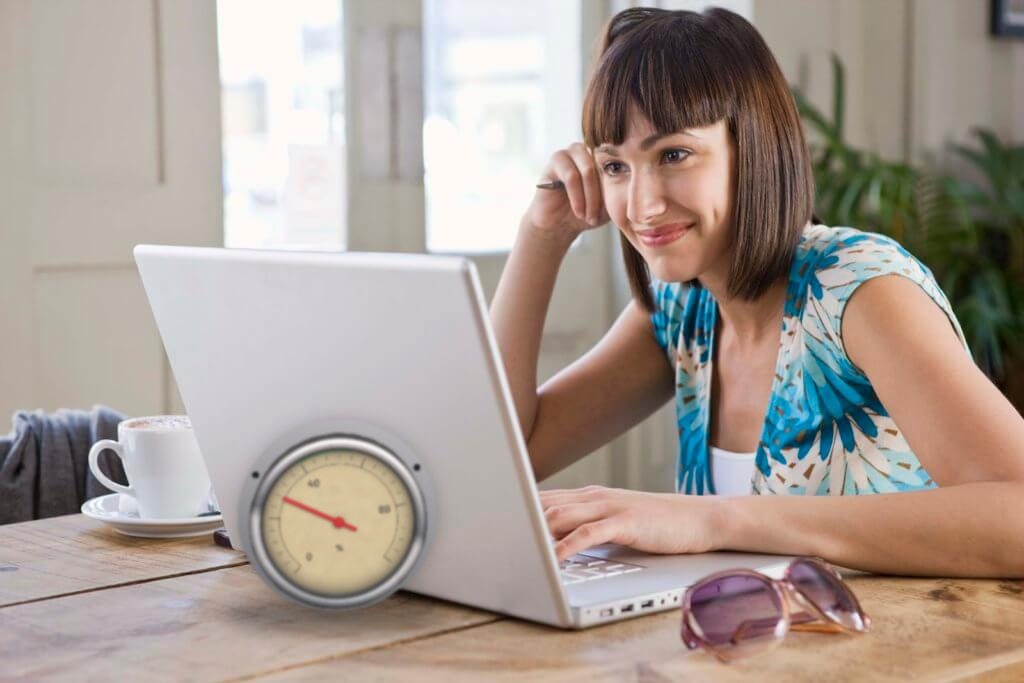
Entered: 28
